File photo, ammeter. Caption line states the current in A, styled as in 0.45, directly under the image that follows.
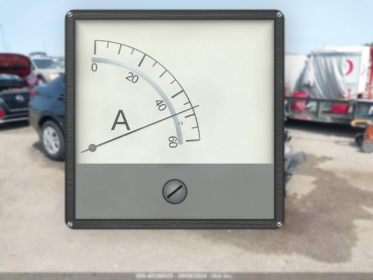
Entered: 47.5
